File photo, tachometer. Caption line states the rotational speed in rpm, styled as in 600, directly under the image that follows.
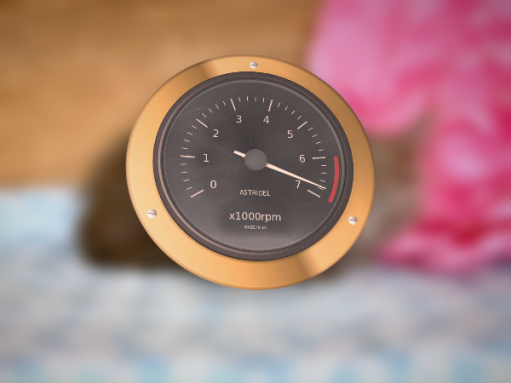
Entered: 6800
